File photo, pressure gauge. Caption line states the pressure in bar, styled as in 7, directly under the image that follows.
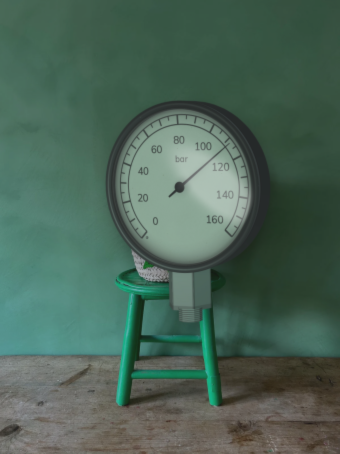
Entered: 112.5
